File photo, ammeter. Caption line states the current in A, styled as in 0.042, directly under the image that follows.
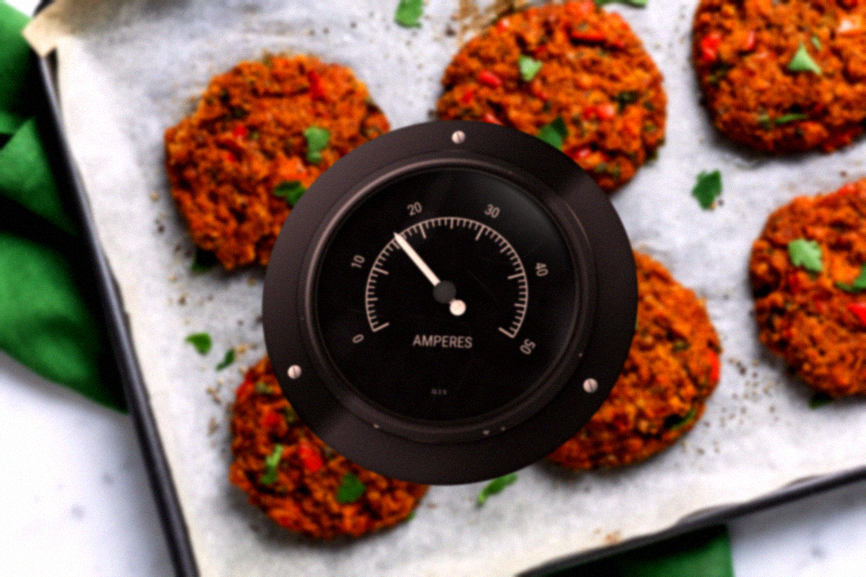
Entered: 16
